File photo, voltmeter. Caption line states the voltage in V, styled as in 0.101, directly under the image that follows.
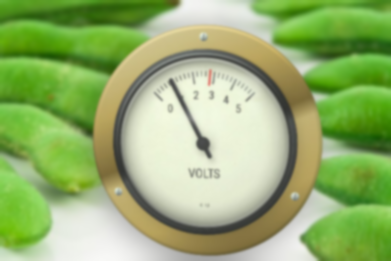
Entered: 1
